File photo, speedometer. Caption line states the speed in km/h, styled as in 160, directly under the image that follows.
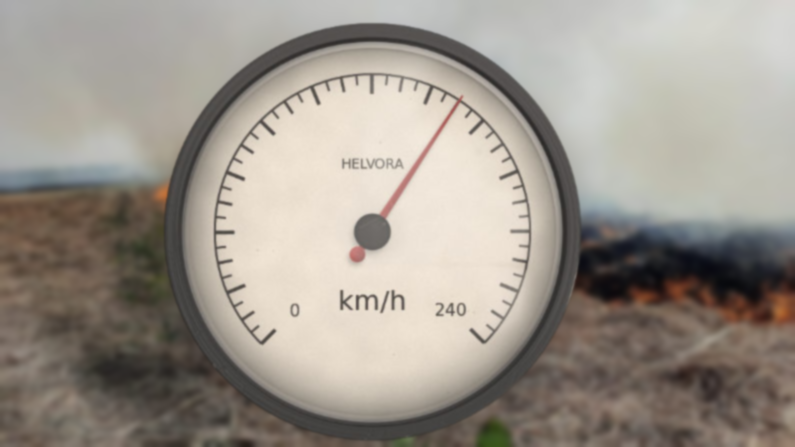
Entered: 150
